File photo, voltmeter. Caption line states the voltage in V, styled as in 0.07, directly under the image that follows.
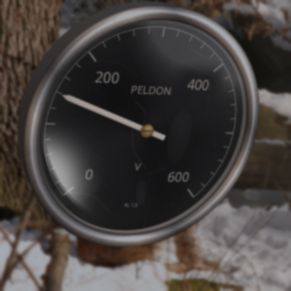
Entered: 140
